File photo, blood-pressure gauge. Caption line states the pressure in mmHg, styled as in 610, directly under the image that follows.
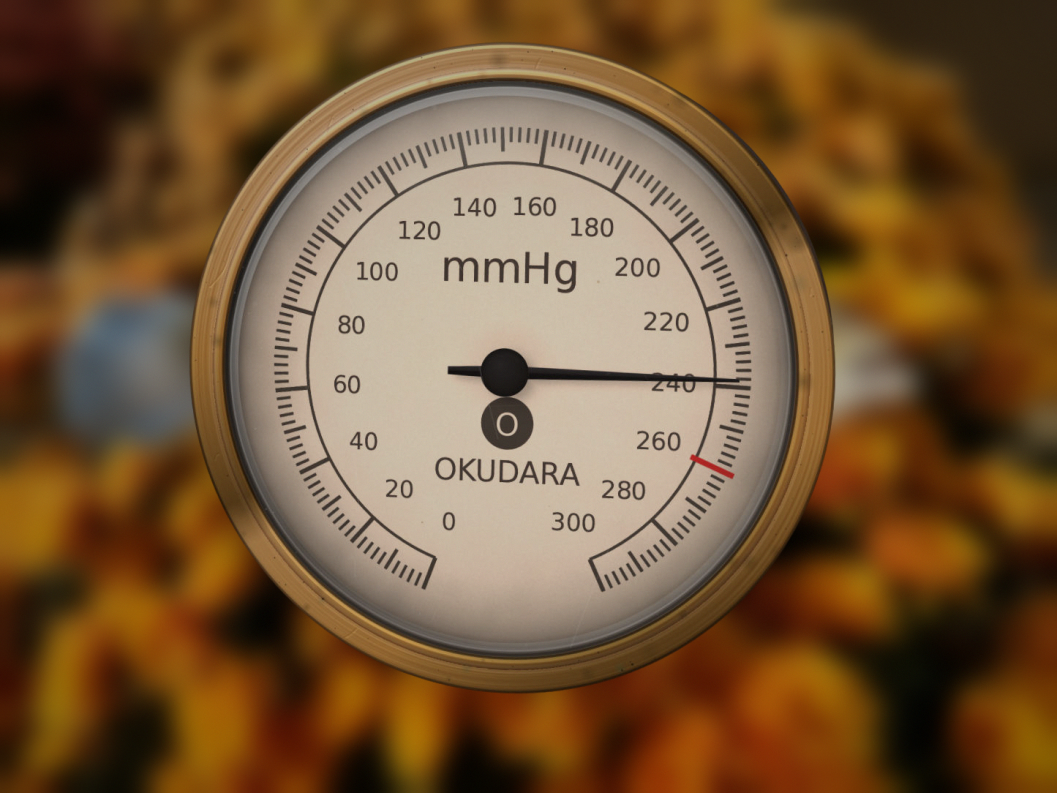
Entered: 238
